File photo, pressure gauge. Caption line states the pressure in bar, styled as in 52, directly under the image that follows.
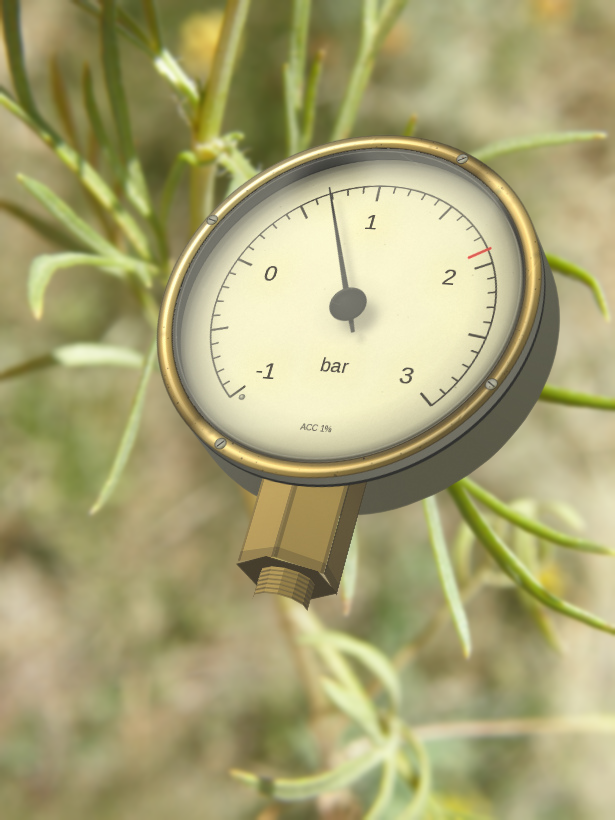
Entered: 0.7
